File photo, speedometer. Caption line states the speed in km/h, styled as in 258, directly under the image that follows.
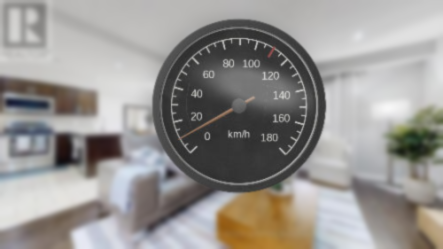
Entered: 10
